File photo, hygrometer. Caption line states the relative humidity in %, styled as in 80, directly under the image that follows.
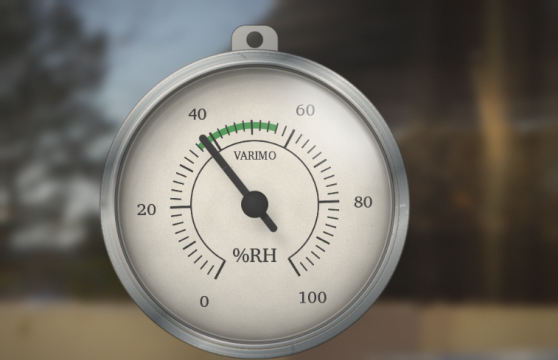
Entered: 38
